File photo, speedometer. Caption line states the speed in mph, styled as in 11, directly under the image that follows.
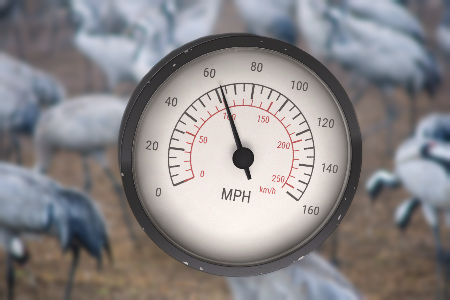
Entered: 62.5
